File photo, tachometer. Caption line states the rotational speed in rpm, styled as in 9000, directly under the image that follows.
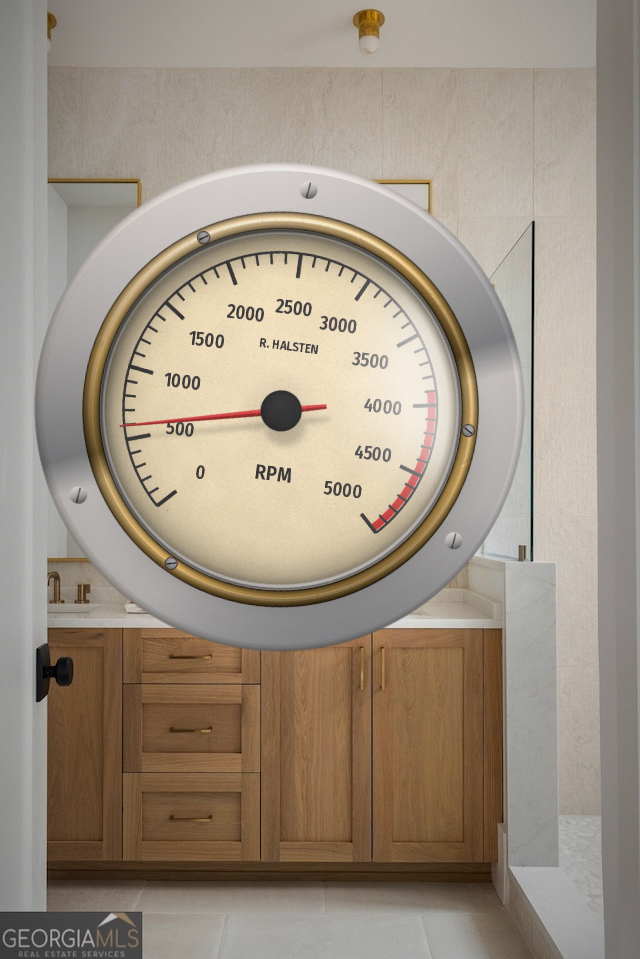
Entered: 600
